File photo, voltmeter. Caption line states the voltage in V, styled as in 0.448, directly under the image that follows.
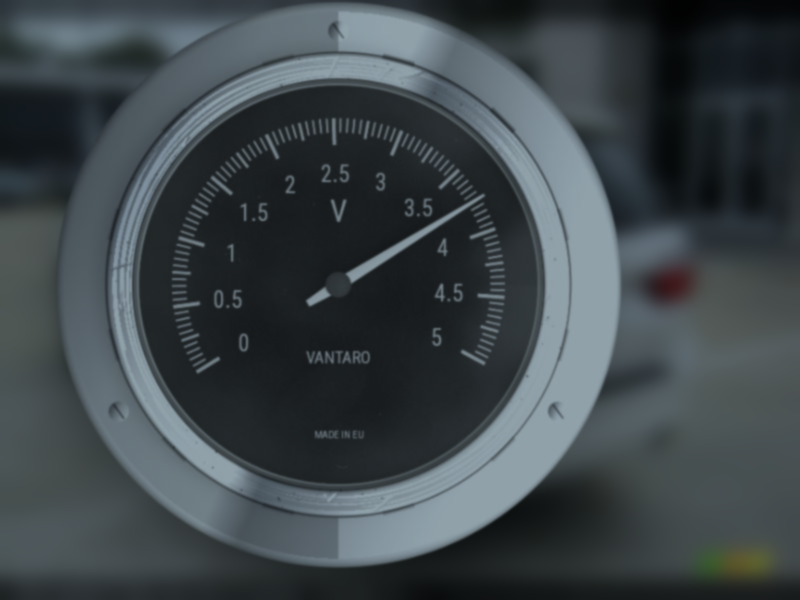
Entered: 3.75
